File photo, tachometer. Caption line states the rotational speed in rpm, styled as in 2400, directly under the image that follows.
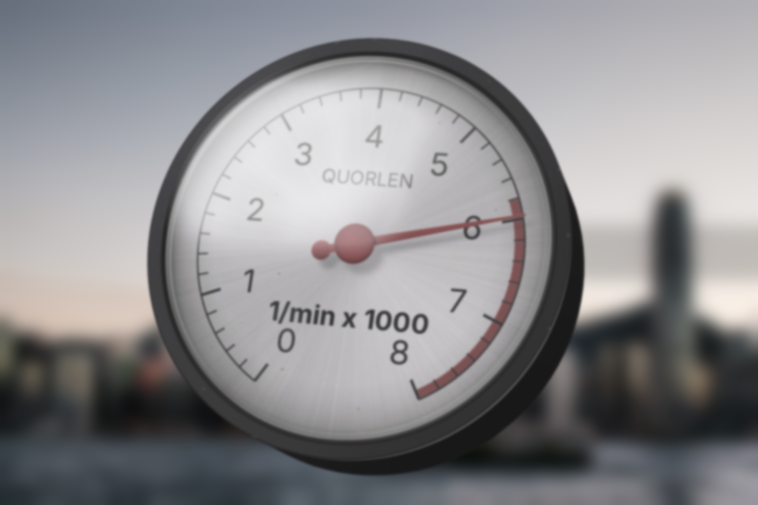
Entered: 6000
